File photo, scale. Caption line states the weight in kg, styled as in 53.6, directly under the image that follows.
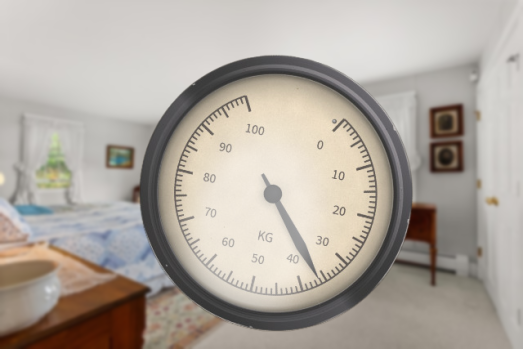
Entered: 36
